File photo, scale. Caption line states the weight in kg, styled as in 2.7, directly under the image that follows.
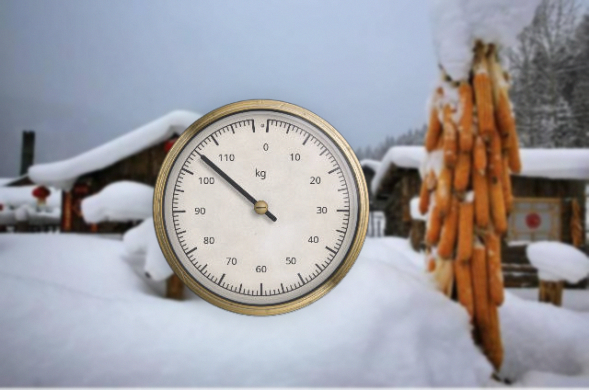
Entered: 105
